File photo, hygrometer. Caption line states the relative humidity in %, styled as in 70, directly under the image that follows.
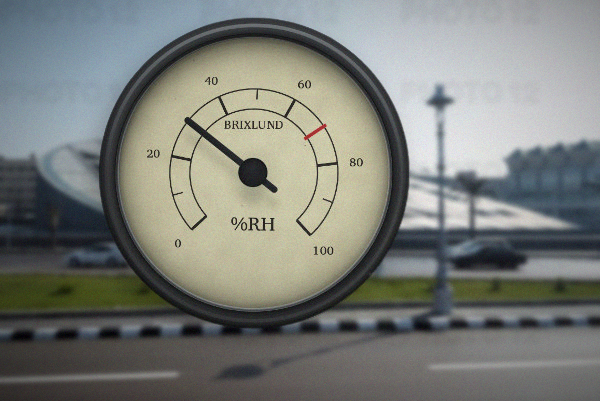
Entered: 30
